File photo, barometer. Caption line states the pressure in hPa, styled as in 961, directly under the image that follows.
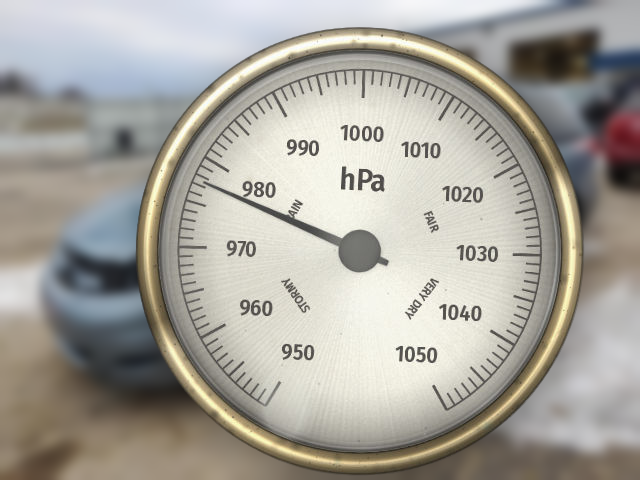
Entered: 977.5
